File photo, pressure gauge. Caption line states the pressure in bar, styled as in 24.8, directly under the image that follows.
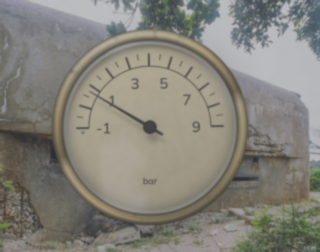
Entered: 0.75
